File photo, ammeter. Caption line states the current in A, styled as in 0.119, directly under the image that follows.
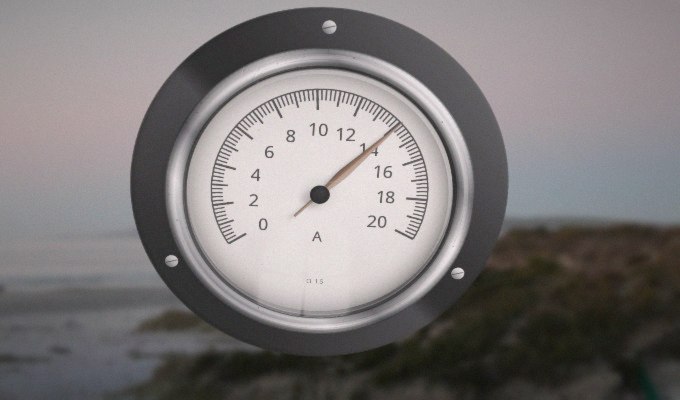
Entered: 14
